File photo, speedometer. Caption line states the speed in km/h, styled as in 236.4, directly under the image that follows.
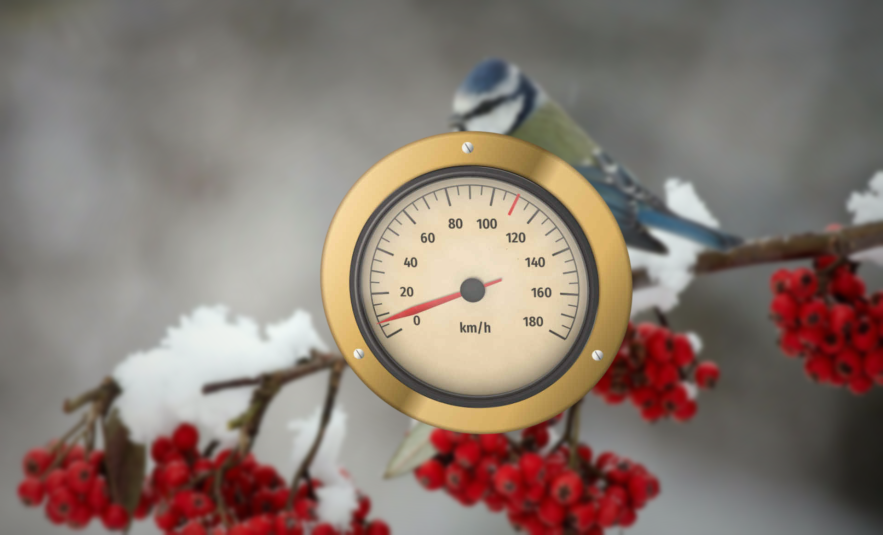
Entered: 7.5
